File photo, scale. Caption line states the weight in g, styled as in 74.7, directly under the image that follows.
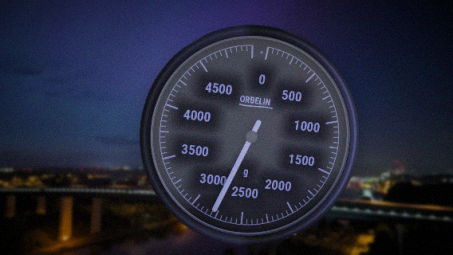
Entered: 2800
